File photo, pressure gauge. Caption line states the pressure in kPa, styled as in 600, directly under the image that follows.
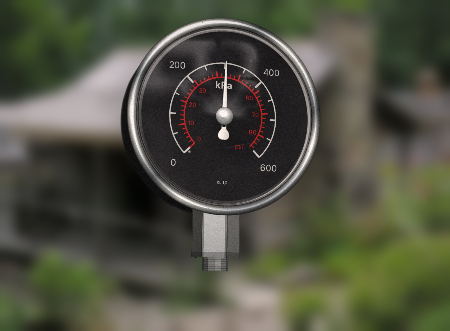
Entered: 300
